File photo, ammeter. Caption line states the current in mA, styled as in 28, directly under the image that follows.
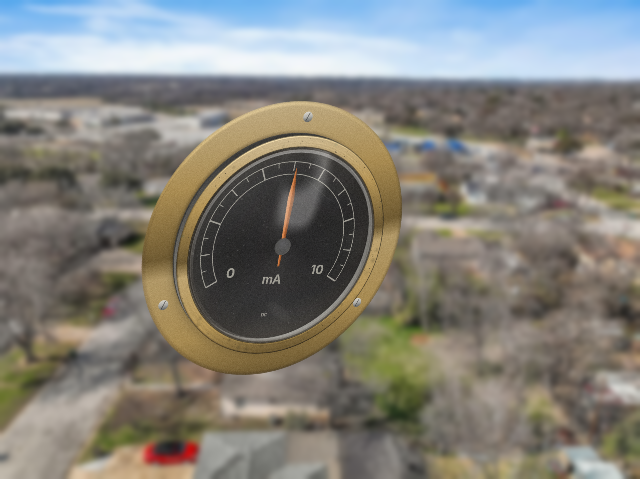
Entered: 5
